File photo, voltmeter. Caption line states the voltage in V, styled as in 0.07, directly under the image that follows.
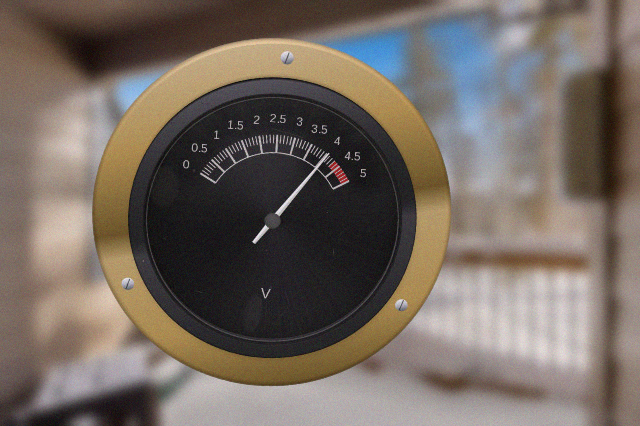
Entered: 4
